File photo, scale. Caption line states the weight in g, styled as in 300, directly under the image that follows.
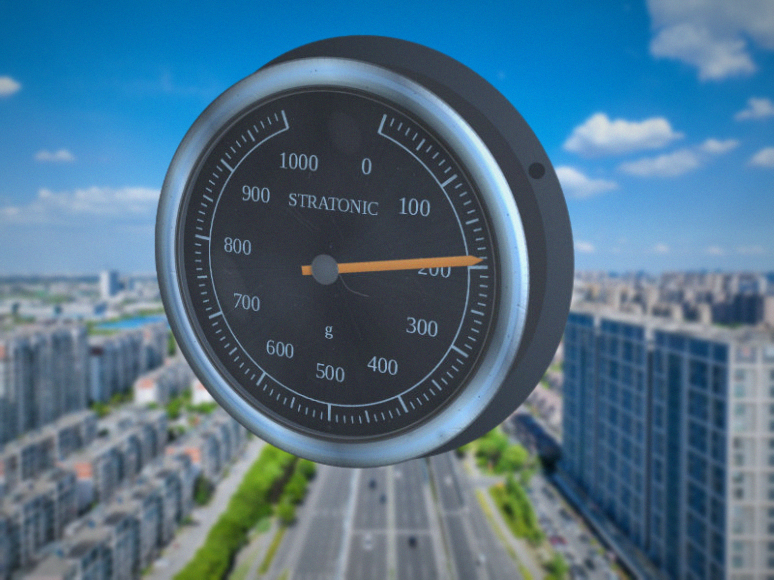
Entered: 190
